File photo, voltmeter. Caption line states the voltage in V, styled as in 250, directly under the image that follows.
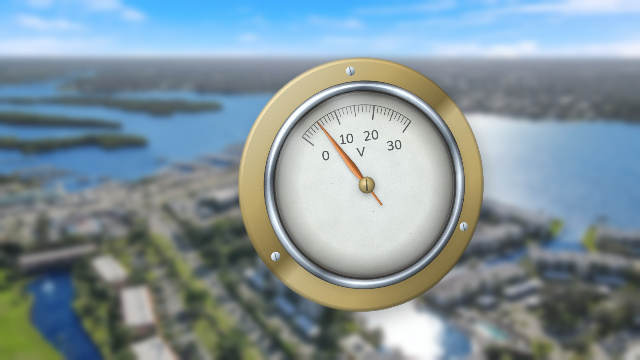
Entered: 5
